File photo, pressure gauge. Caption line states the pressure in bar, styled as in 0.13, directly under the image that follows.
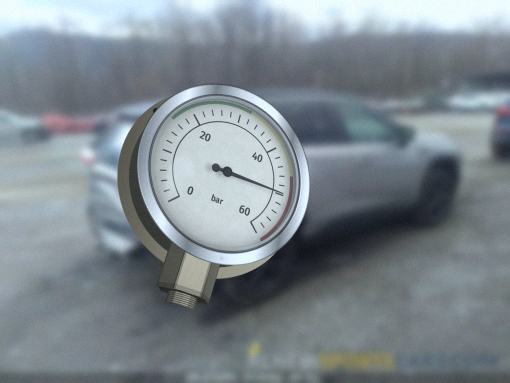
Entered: 50
